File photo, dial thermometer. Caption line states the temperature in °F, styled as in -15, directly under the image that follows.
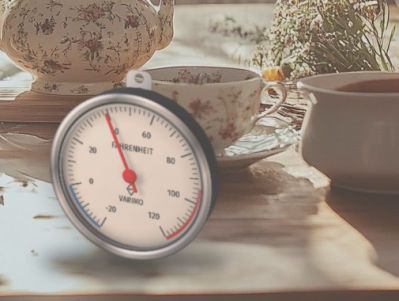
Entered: 40
